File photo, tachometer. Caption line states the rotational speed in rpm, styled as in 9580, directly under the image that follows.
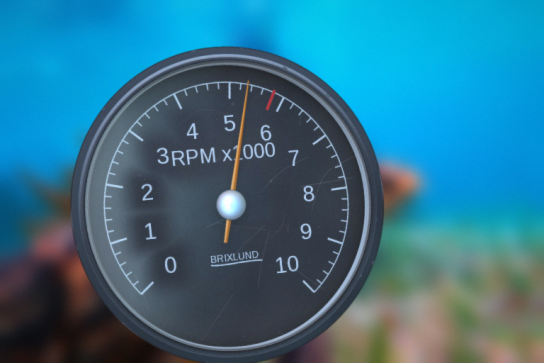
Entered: 5300
